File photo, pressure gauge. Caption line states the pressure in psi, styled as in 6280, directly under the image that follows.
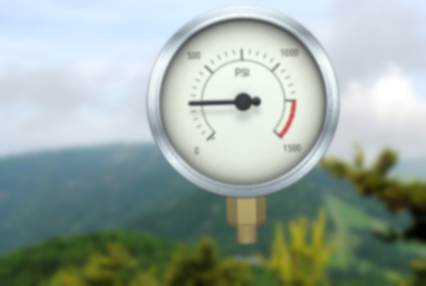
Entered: 250
